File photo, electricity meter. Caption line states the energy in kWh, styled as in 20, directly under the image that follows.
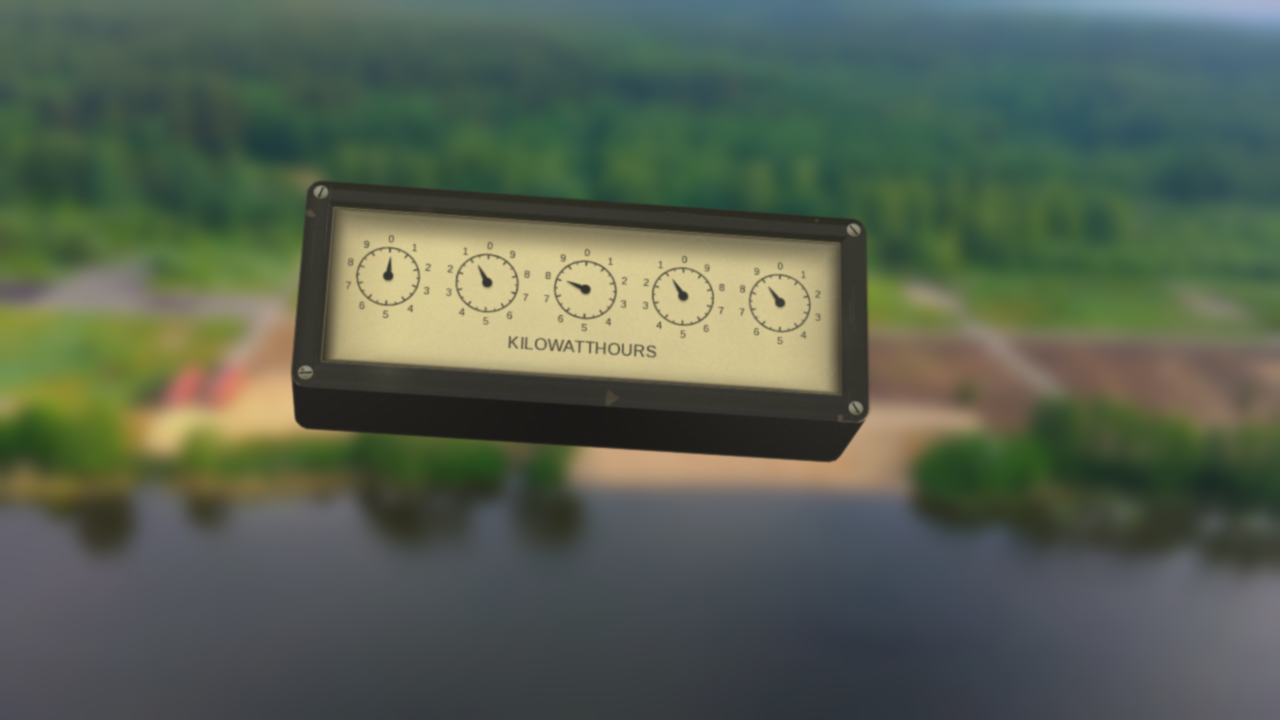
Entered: 809
